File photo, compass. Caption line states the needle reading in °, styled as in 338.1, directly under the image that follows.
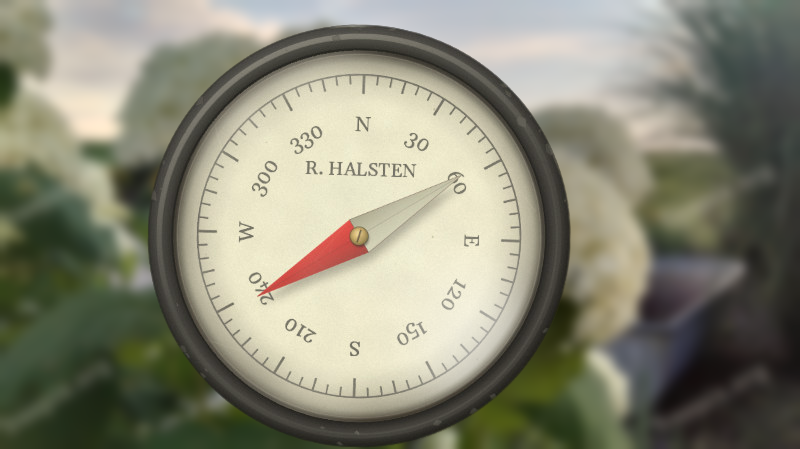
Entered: 237.5
